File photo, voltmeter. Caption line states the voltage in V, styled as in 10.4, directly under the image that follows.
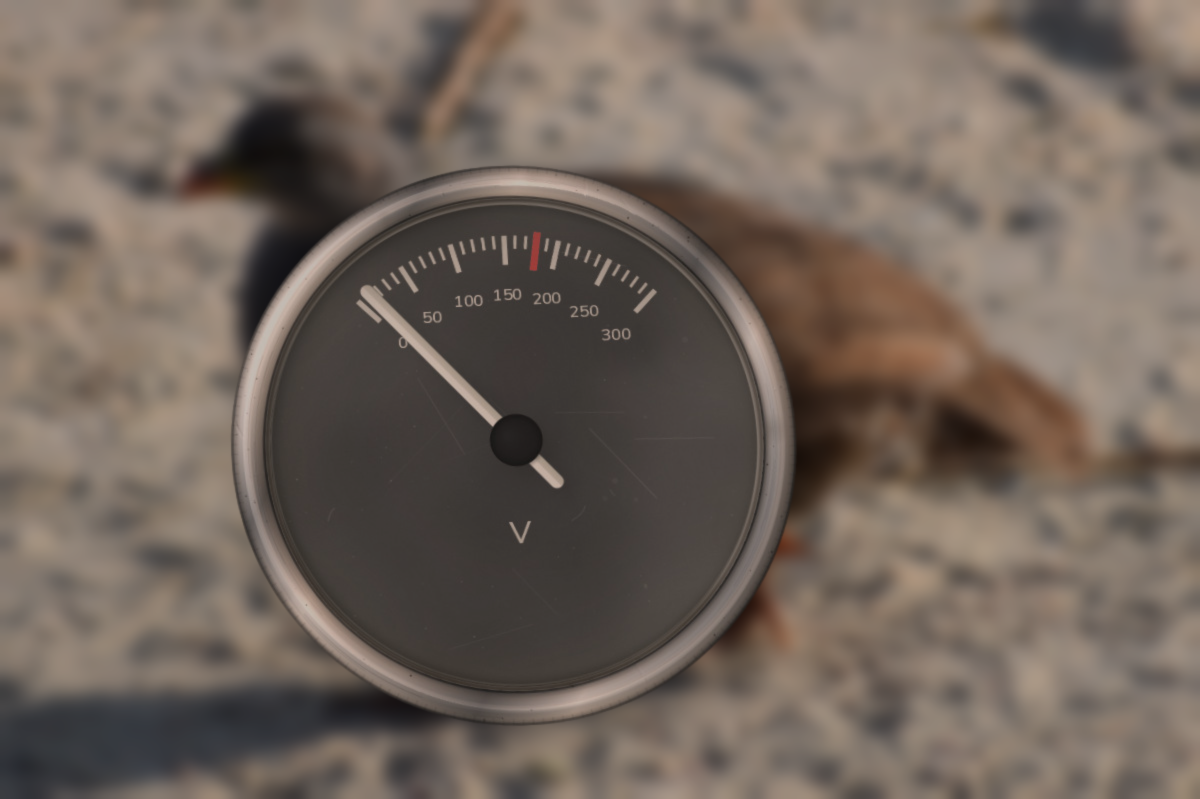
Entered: 10
